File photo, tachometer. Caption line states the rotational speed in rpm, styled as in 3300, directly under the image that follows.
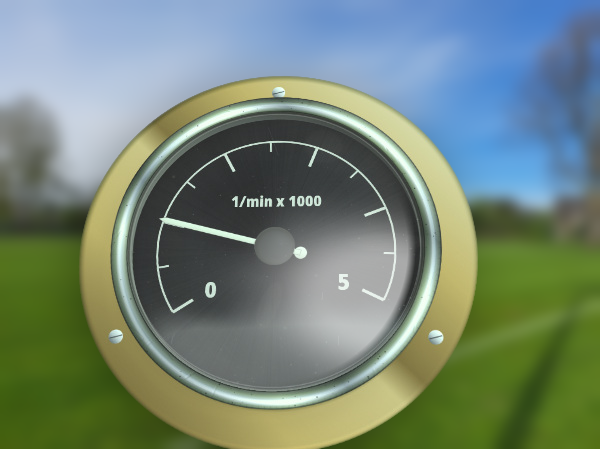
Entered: 1000
